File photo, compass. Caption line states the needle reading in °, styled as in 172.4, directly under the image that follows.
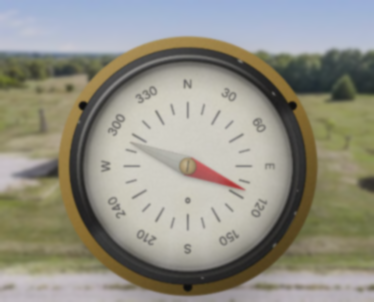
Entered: 112.5
